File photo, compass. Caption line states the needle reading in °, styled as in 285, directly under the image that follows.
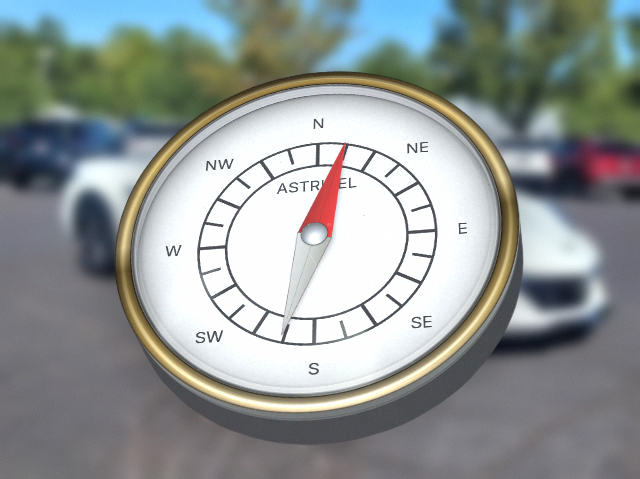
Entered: 15
